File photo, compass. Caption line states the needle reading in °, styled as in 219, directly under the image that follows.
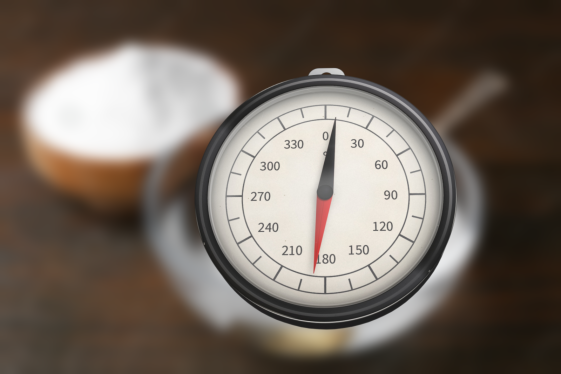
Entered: 187.5
